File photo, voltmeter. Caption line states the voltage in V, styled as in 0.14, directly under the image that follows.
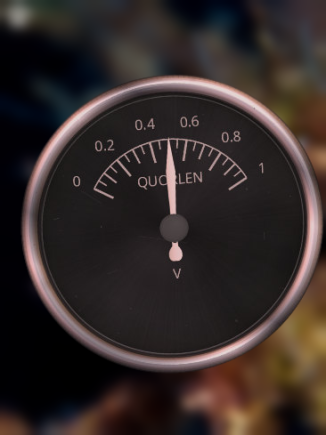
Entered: 0.5
